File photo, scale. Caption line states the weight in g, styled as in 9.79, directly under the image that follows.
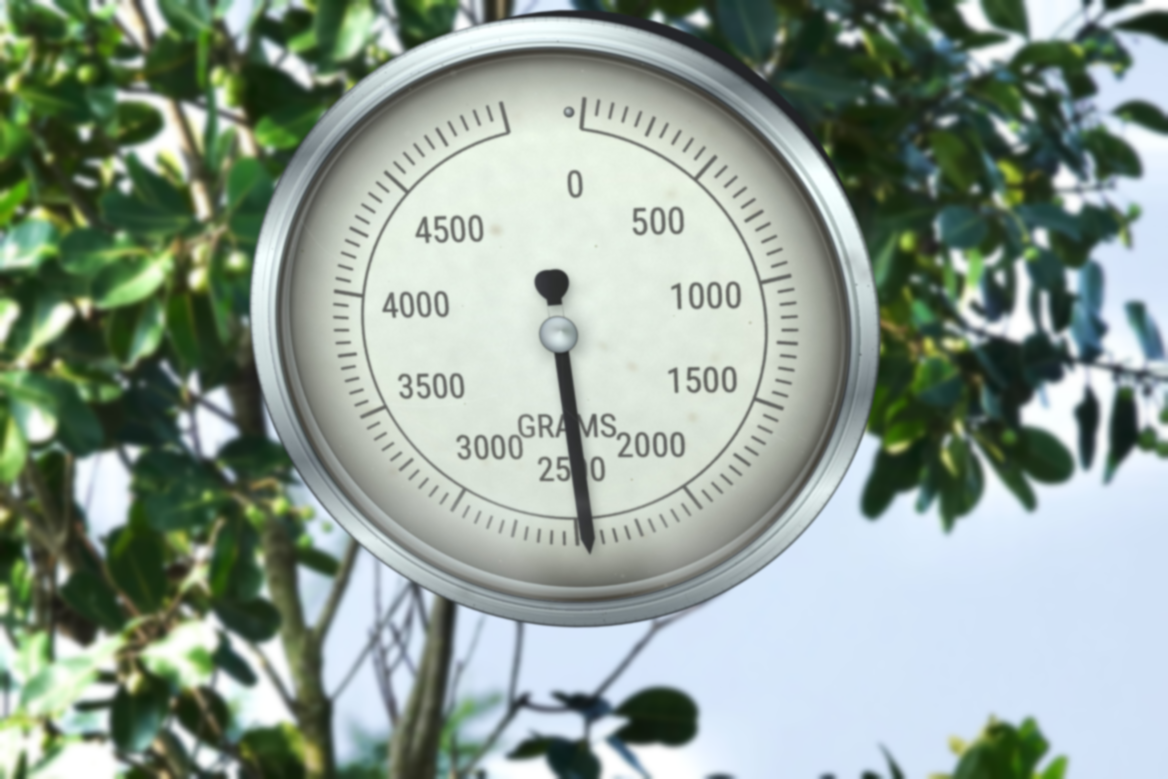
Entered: 2450
